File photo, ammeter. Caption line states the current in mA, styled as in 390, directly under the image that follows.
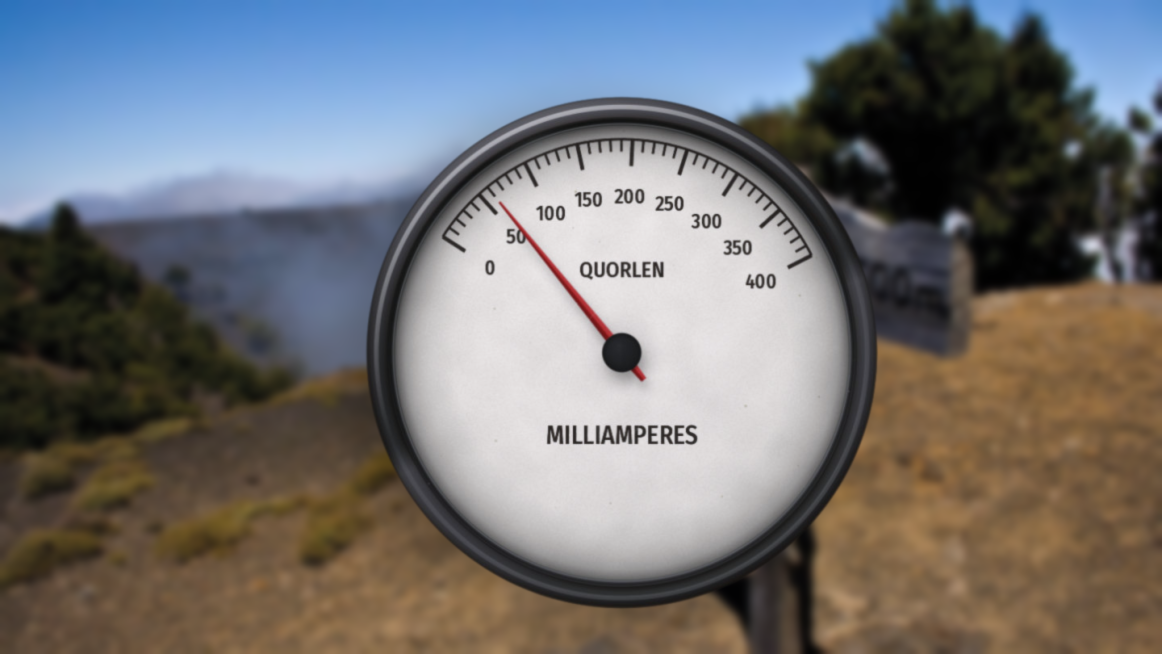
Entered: 60
